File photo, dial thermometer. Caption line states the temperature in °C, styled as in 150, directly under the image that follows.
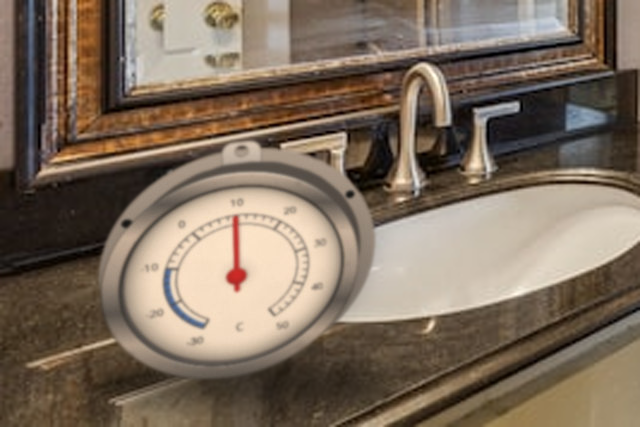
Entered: 10
